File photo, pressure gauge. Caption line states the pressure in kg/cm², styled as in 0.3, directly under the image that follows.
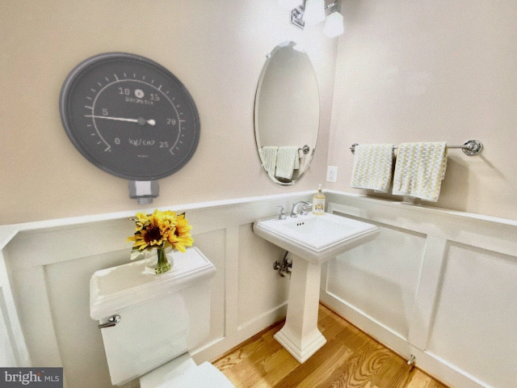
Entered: 4
